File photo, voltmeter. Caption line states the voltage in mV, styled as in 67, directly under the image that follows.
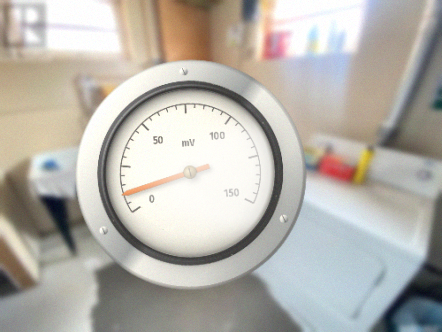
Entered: 10
